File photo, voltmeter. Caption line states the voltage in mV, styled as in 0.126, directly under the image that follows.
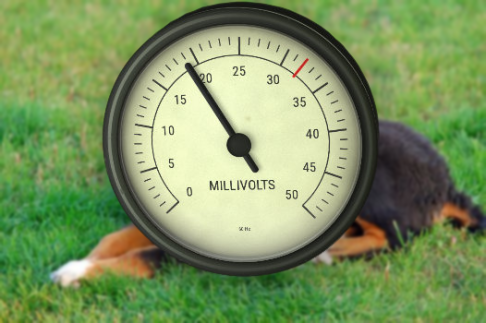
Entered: 19
